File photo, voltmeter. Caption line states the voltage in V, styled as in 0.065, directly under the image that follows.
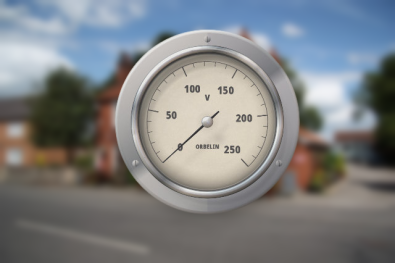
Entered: 0
